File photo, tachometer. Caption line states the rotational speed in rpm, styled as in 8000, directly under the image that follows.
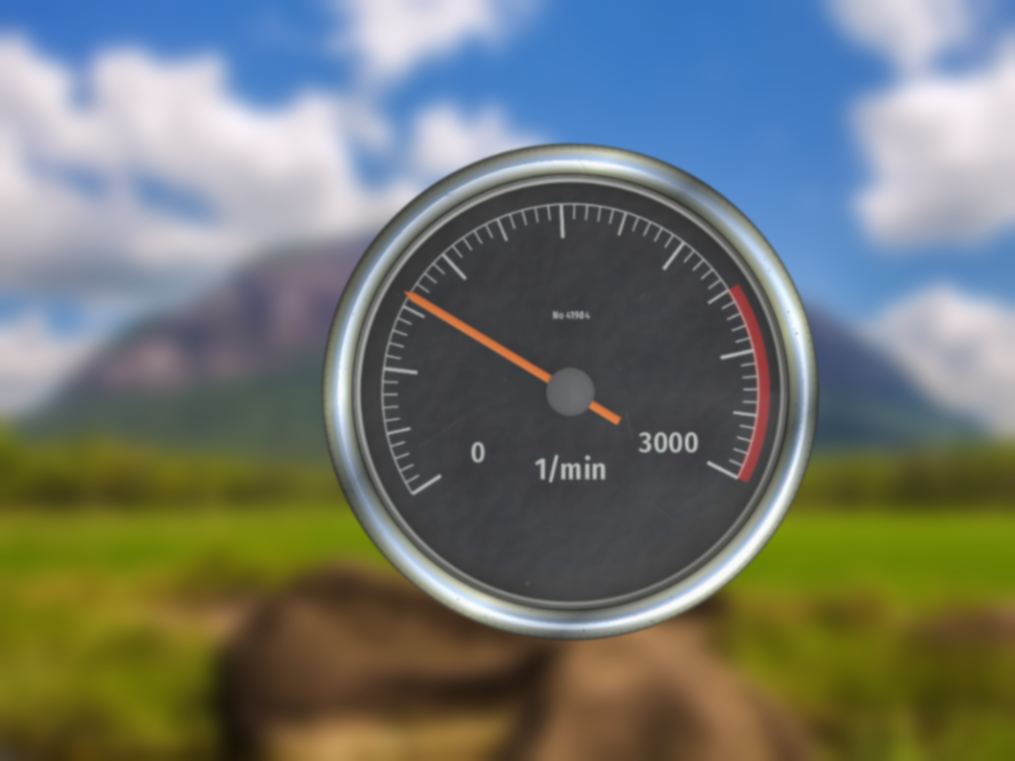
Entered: 800
